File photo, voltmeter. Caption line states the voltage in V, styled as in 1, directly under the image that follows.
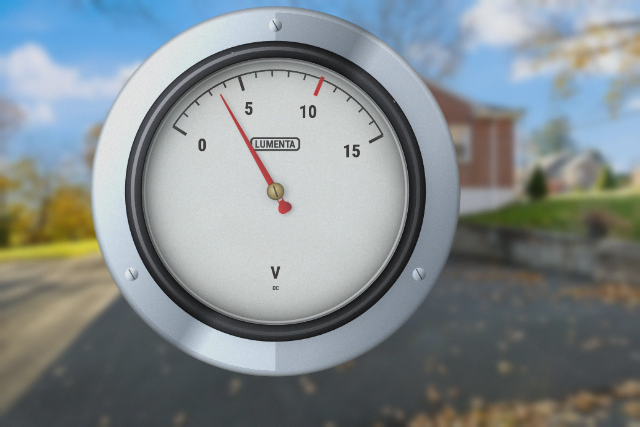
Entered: 3.5
